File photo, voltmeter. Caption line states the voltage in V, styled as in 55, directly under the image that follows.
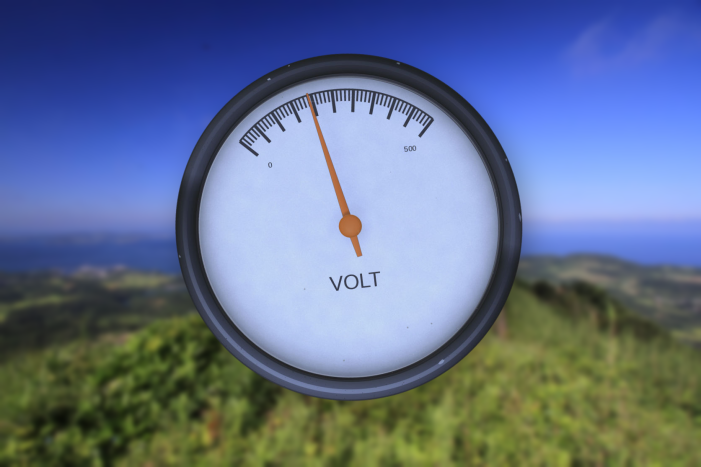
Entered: 190
